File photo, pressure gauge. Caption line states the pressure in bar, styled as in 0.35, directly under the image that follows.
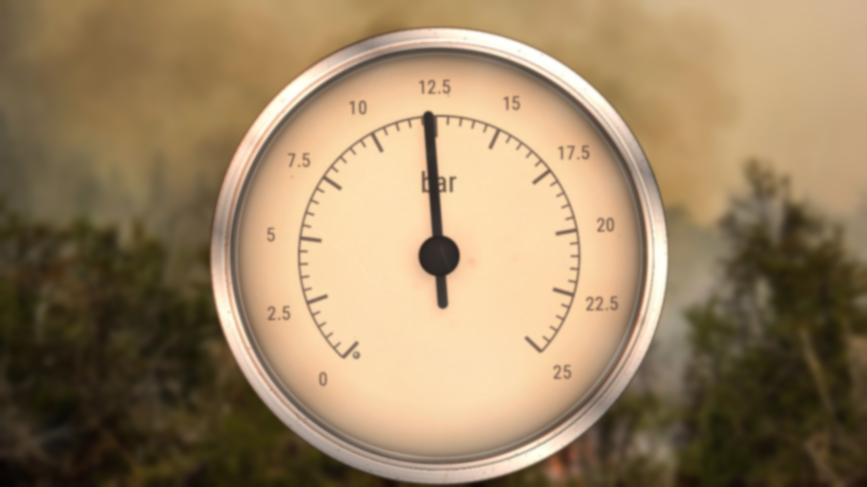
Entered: 12.25
